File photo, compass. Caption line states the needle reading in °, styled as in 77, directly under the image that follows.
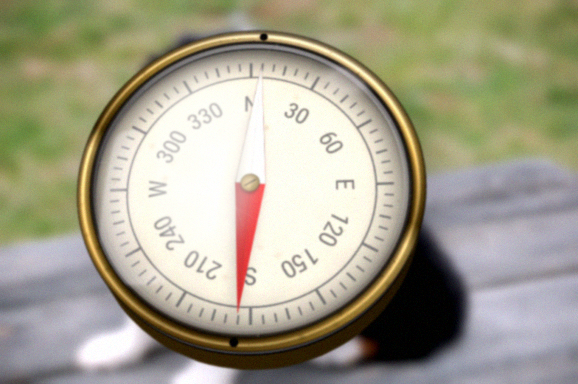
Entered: 185
